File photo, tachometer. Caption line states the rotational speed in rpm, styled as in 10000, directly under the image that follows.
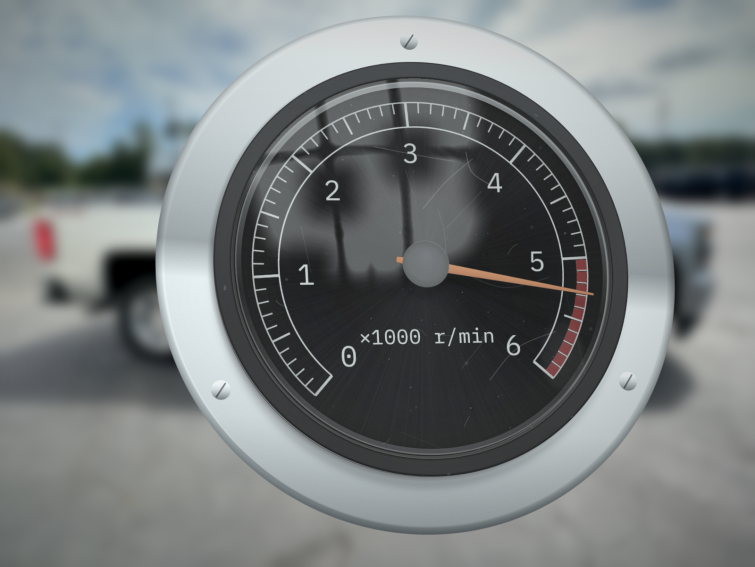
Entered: 5300
